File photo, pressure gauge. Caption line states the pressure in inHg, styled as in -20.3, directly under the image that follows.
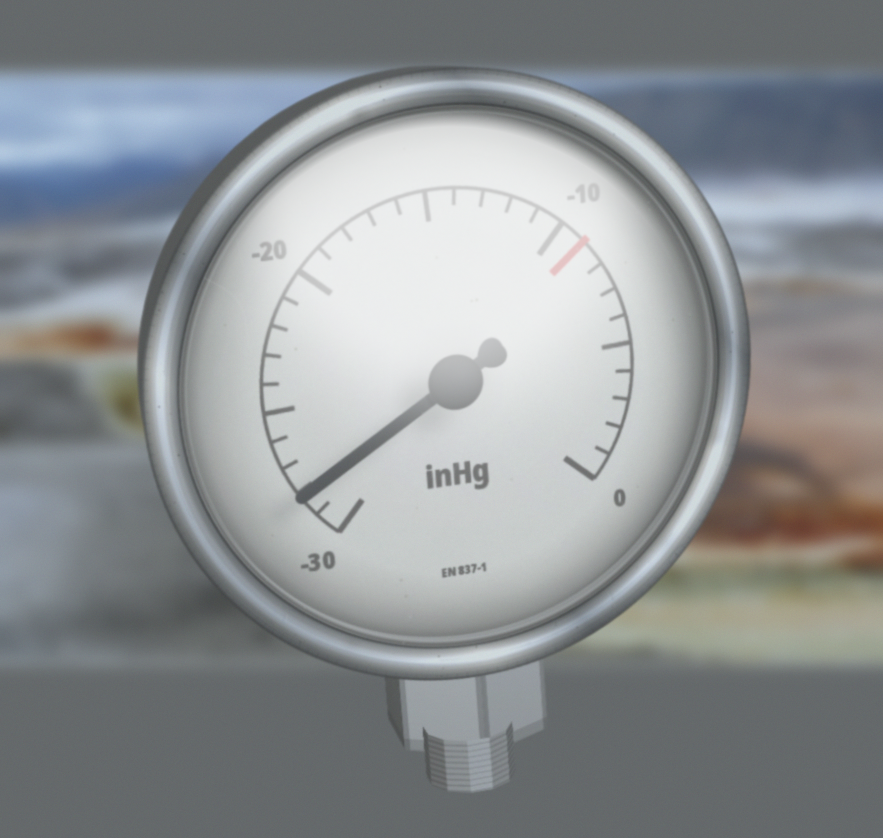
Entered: -28
